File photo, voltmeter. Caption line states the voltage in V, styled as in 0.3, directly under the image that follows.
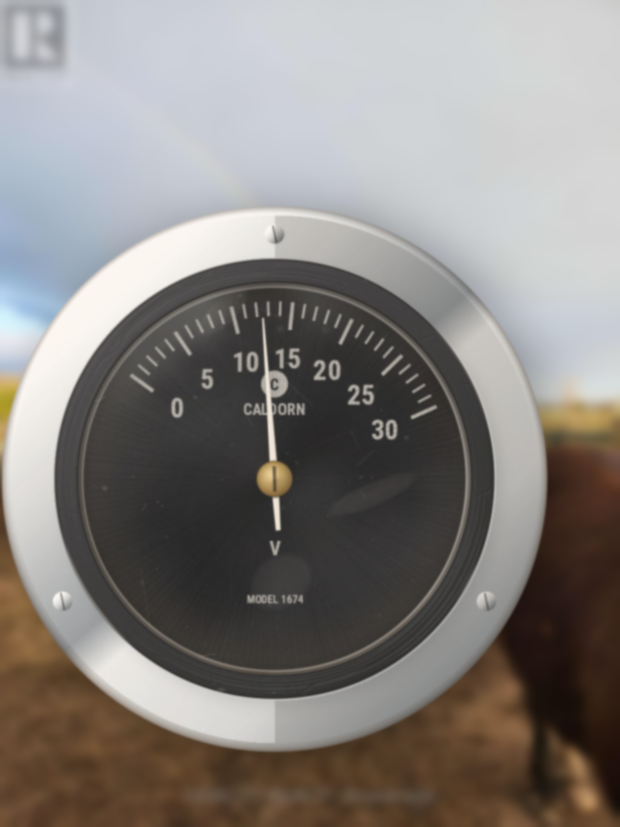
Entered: 12.5
